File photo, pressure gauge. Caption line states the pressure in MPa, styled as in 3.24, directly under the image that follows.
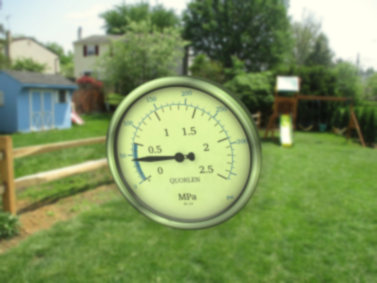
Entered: 0.3
